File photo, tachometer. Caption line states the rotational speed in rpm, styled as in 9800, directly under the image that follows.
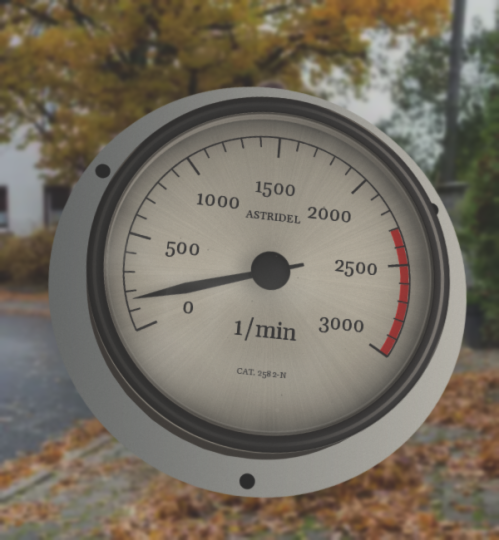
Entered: 150
